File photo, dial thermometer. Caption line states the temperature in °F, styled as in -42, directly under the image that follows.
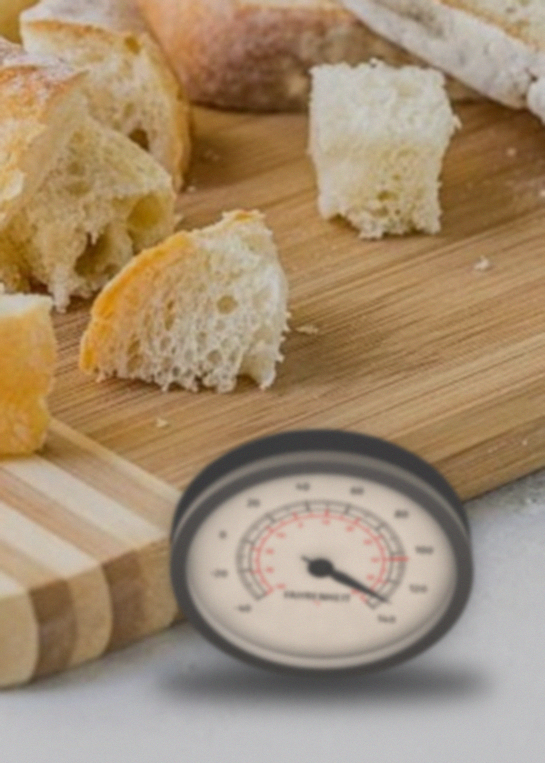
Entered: 130
